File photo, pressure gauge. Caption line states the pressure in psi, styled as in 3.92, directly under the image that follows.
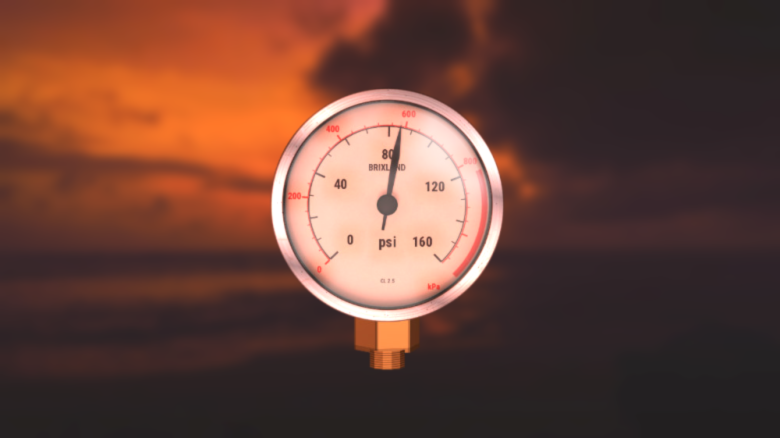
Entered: 85
